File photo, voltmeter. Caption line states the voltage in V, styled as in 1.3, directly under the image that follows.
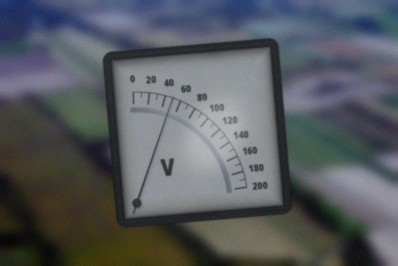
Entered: 50
